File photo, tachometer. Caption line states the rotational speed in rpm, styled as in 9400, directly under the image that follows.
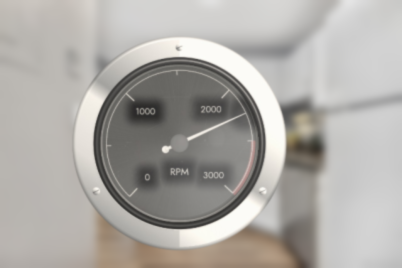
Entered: 2250
